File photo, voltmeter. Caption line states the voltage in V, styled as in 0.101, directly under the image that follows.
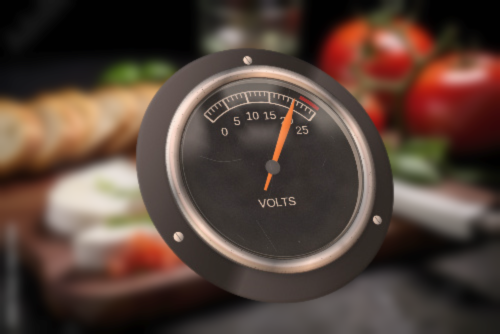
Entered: 20
